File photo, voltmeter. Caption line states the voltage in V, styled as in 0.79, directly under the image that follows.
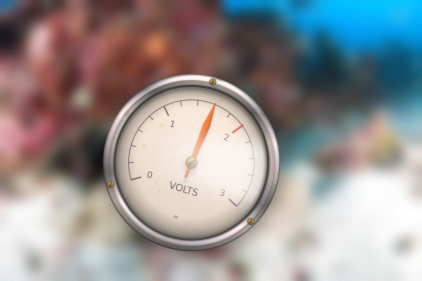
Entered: 1.6
